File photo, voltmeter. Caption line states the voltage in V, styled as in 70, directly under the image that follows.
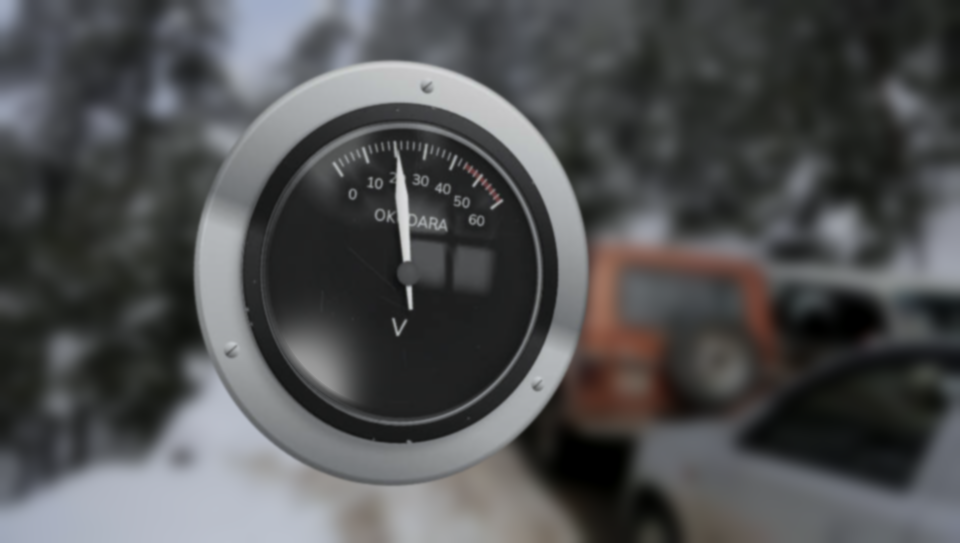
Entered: 20
